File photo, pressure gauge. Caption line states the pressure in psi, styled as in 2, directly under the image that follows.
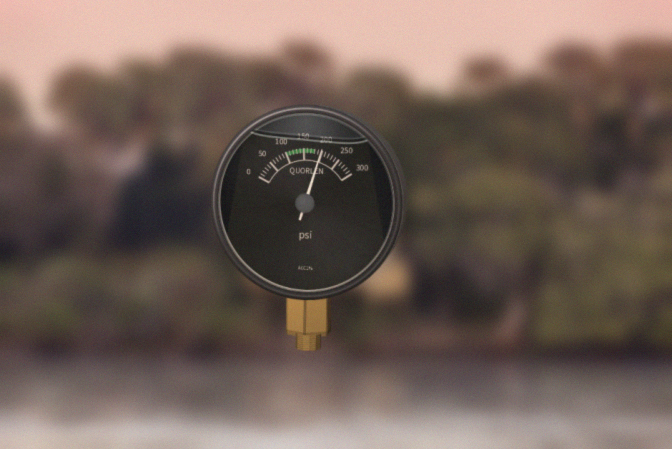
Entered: 200
